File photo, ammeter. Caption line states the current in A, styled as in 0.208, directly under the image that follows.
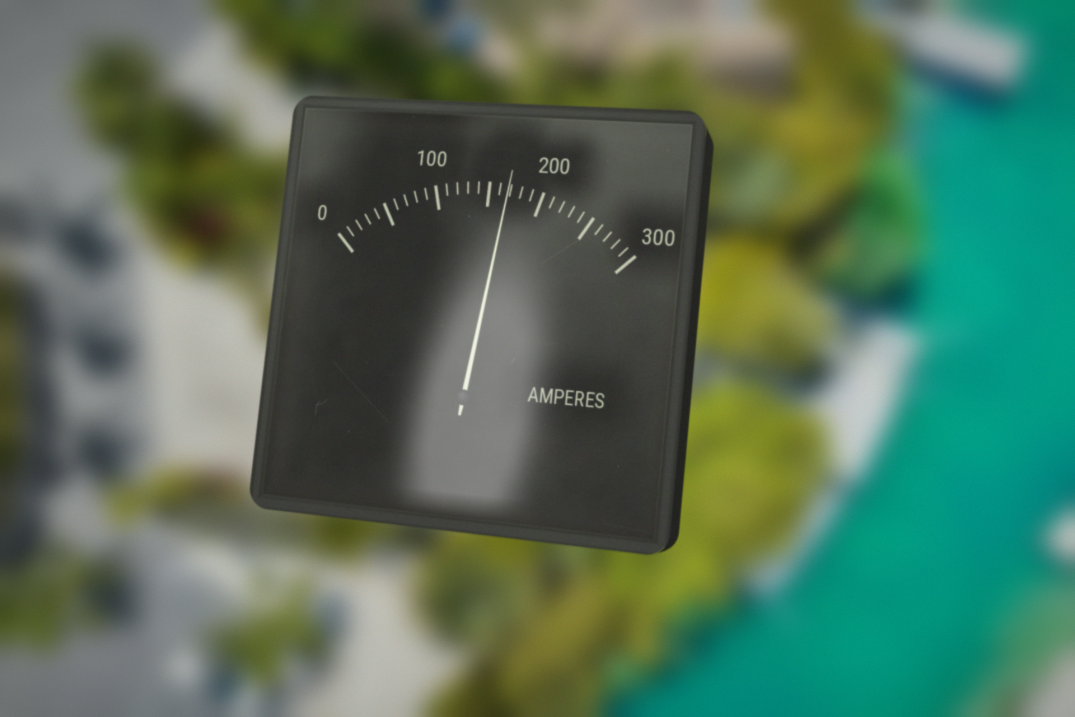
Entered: 170
